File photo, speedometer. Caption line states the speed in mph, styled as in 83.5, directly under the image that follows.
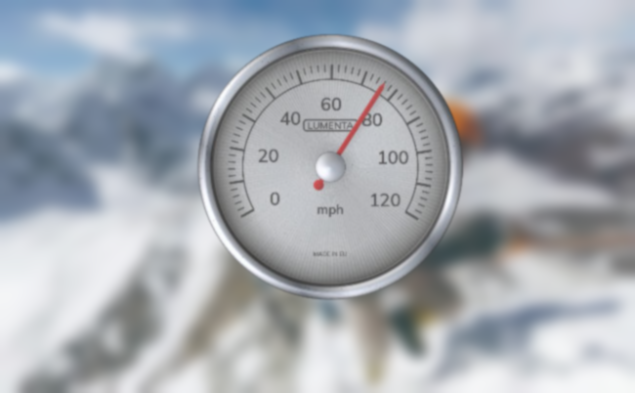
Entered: 76
